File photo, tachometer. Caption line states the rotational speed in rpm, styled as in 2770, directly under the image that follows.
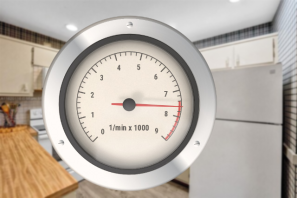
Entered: 7600
